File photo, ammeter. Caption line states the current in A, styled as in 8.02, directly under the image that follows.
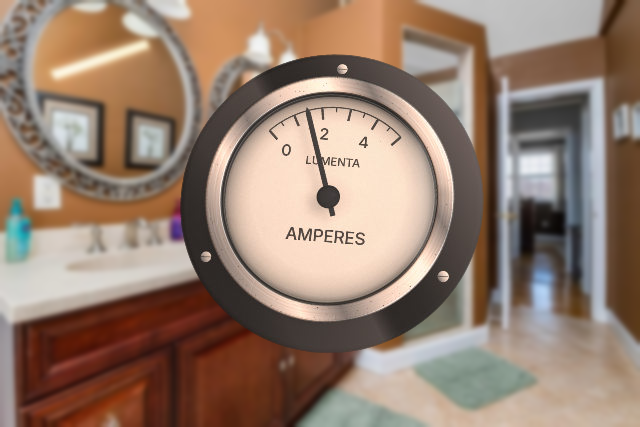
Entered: 1.5
